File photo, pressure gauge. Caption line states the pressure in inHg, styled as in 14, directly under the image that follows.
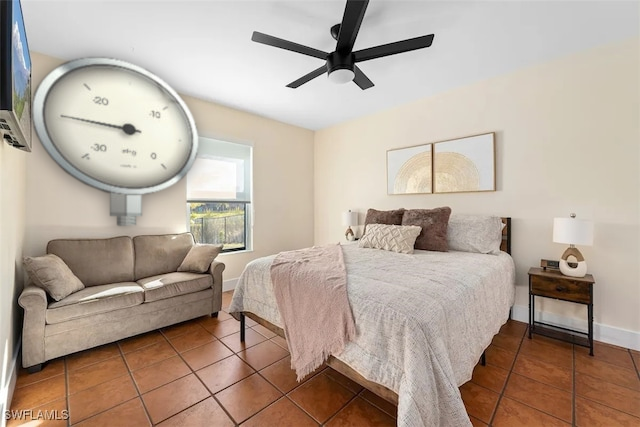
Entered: -25
